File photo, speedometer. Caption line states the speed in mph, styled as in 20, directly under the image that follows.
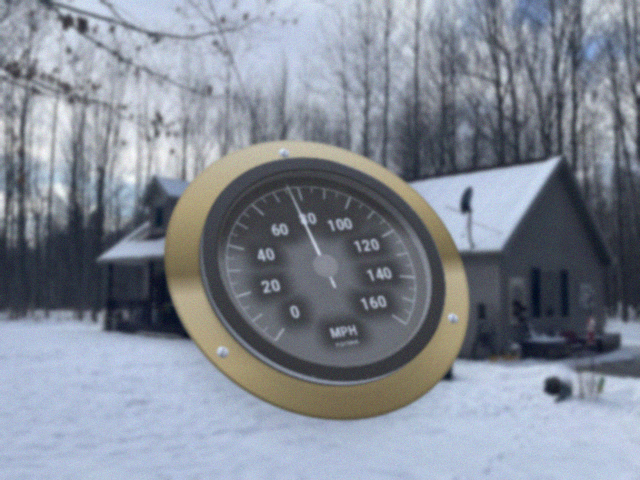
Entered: 75
